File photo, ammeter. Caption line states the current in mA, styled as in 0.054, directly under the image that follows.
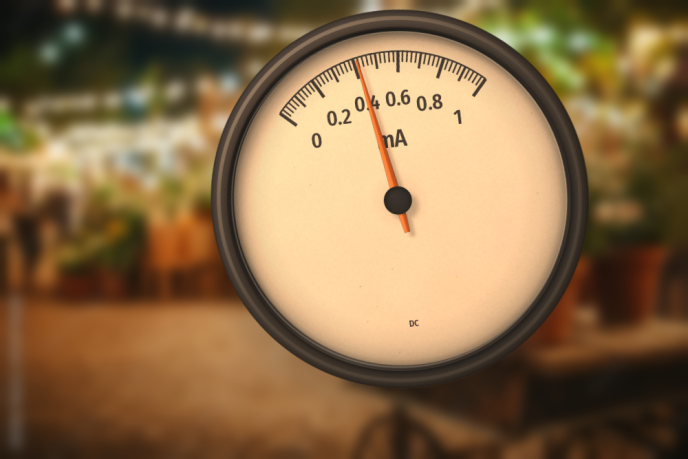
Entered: 0.42
